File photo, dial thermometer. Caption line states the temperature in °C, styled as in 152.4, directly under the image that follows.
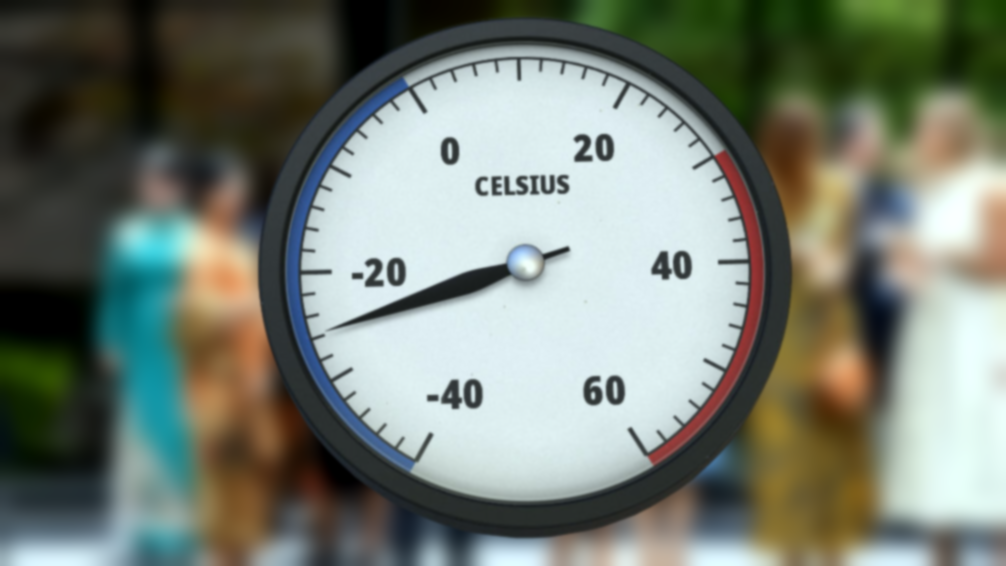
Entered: -26
